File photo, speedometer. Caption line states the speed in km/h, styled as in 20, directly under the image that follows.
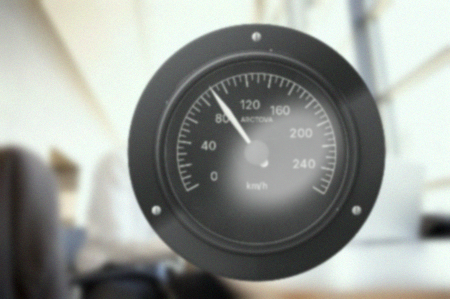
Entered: 90
